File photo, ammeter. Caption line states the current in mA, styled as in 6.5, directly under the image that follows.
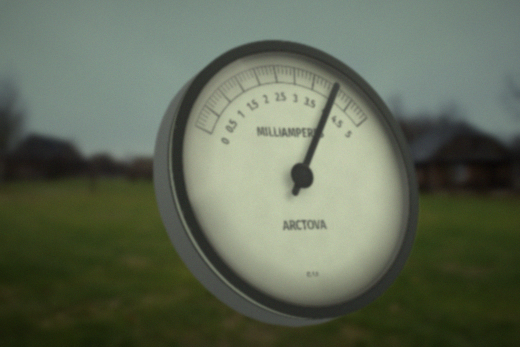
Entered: 4
